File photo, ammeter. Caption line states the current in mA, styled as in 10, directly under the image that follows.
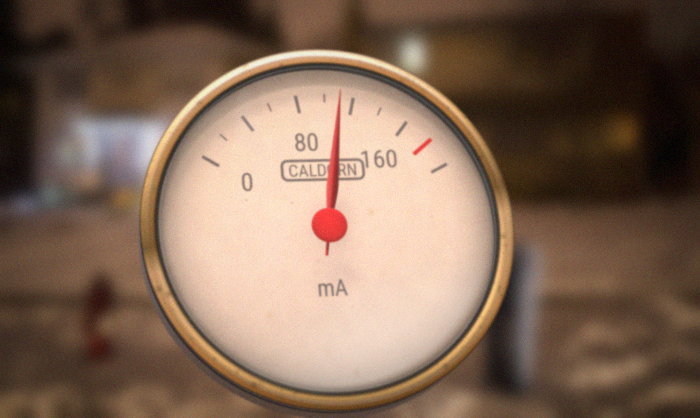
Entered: 110
